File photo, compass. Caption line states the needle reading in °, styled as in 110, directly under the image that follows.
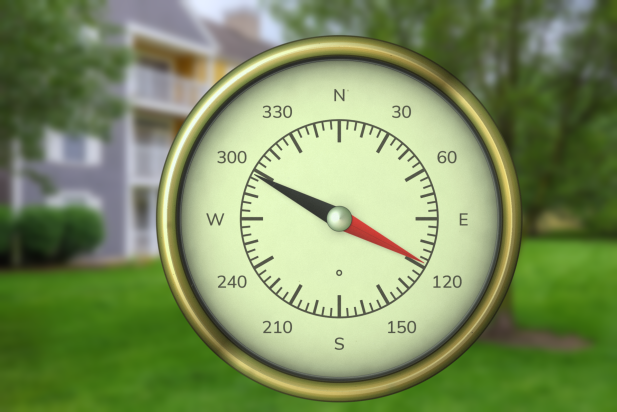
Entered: 117.5
